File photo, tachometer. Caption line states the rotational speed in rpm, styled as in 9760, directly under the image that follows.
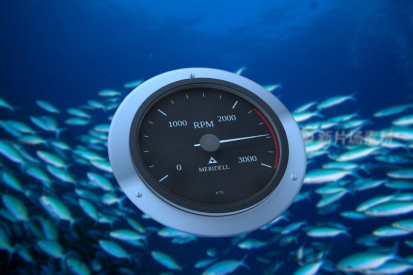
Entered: 2600
